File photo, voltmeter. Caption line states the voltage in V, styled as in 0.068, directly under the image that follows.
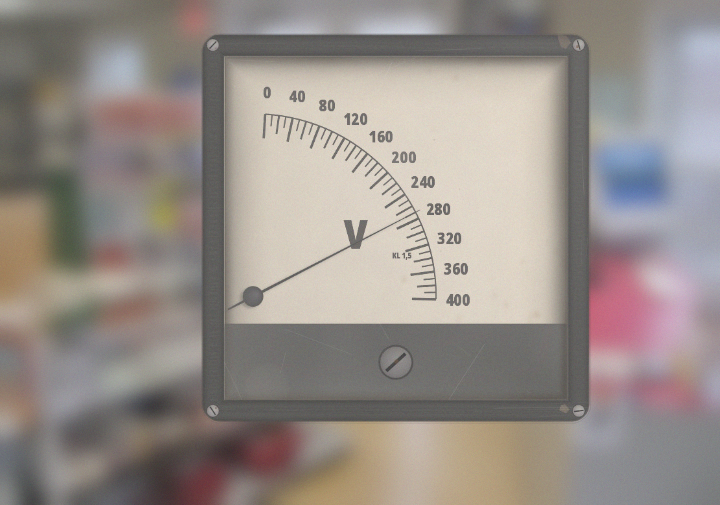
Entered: 270
